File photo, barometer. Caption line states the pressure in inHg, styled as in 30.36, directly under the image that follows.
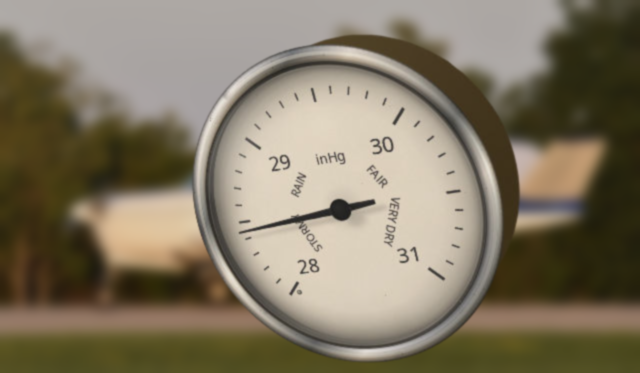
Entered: 28.45
